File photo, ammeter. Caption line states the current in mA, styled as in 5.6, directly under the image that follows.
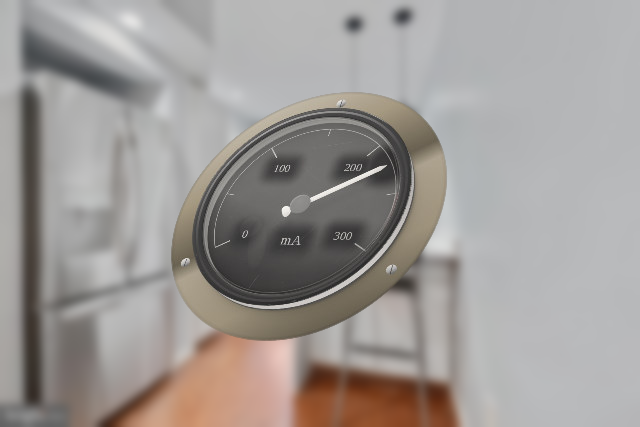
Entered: 225
